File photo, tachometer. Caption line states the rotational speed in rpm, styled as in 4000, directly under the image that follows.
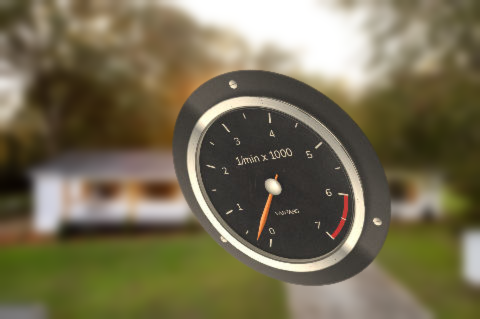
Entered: 250
